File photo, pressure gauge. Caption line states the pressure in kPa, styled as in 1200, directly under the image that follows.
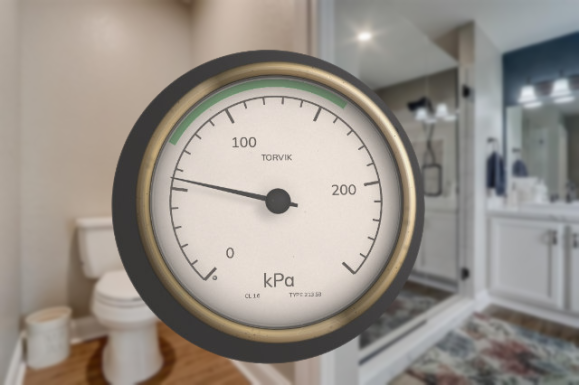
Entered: 55
